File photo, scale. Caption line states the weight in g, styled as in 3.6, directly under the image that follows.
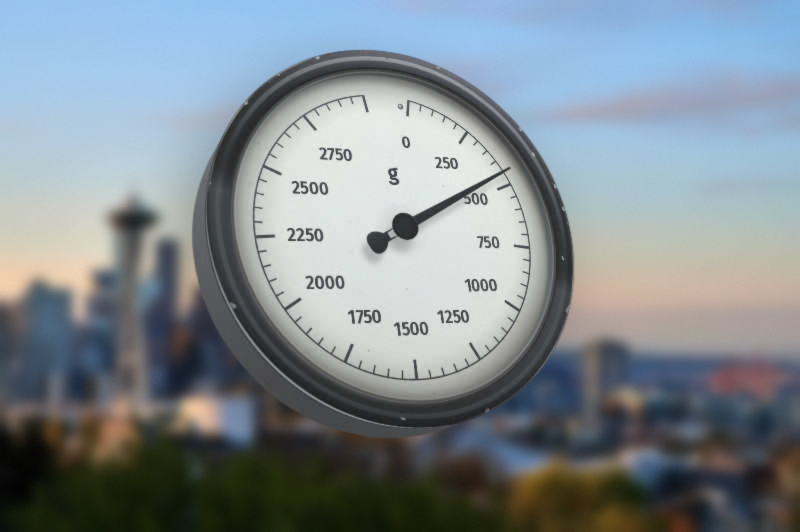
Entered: 450
